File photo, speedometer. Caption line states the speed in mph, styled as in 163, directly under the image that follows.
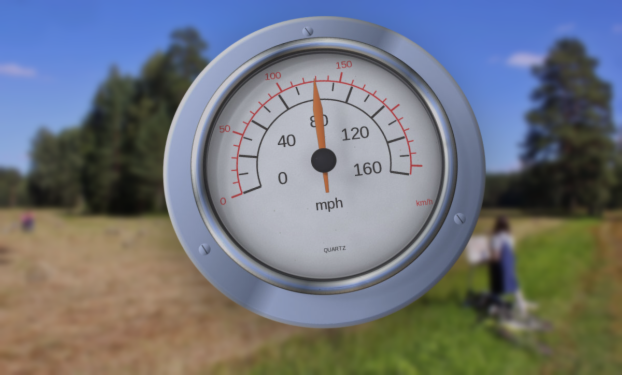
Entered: 80
